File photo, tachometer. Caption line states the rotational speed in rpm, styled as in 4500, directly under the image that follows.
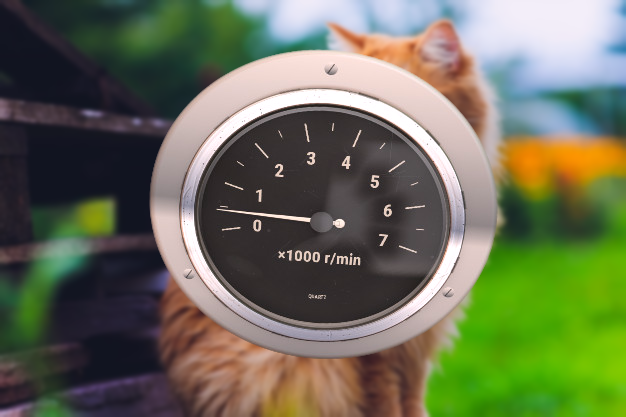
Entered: 500
